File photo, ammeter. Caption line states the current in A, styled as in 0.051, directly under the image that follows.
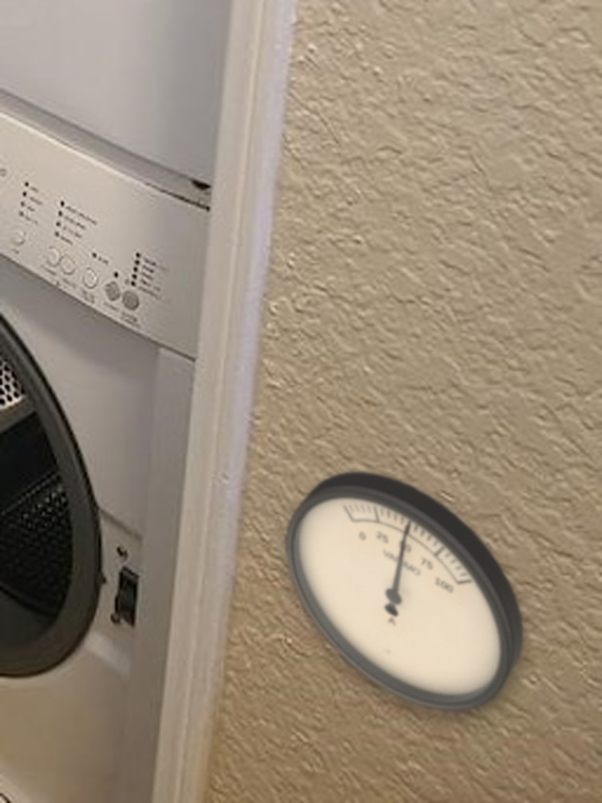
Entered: 50
